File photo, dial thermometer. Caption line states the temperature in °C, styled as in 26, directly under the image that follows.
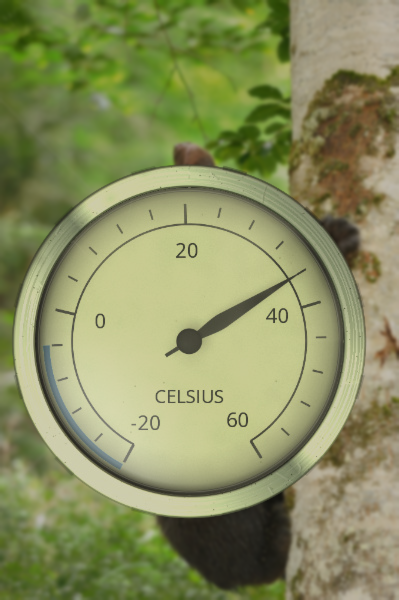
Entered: 36
